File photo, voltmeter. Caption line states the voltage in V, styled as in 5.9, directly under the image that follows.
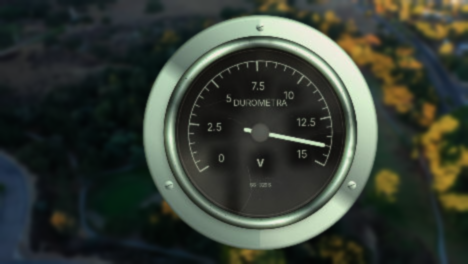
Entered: 14
